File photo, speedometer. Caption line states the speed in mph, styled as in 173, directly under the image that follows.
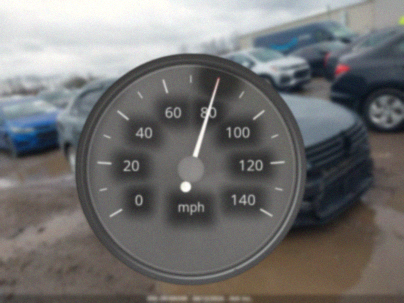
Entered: 80
